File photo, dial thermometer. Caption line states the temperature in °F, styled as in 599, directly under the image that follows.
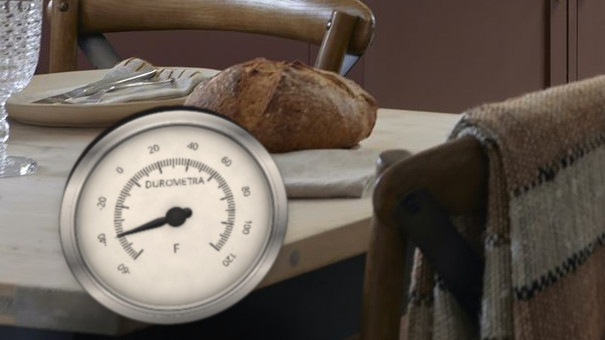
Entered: -40
